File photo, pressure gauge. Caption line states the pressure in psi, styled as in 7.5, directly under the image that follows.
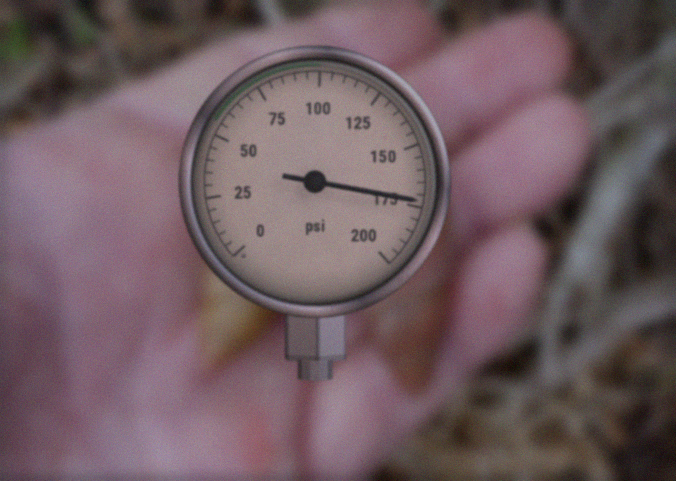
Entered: 172.5
